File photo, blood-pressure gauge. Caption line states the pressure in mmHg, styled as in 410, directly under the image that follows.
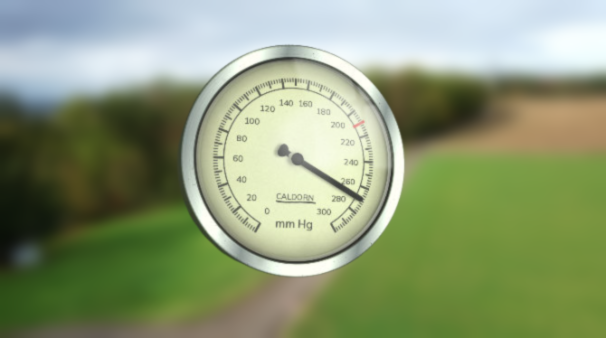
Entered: 270
